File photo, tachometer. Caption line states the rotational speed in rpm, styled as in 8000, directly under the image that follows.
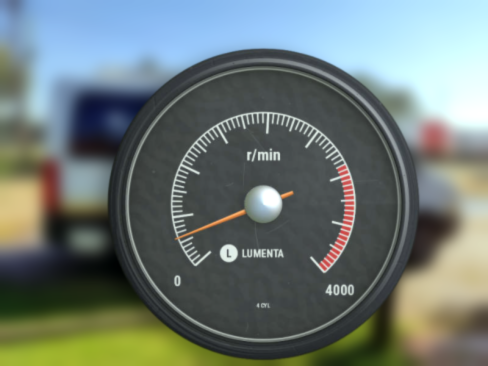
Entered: 300
